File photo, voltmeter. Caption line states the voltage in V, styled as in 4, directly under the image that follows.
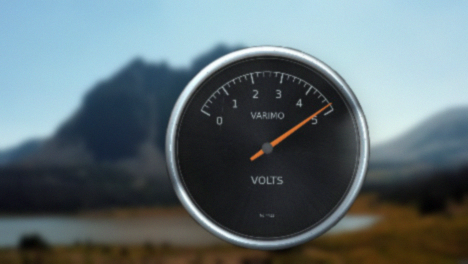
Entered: 4.8
